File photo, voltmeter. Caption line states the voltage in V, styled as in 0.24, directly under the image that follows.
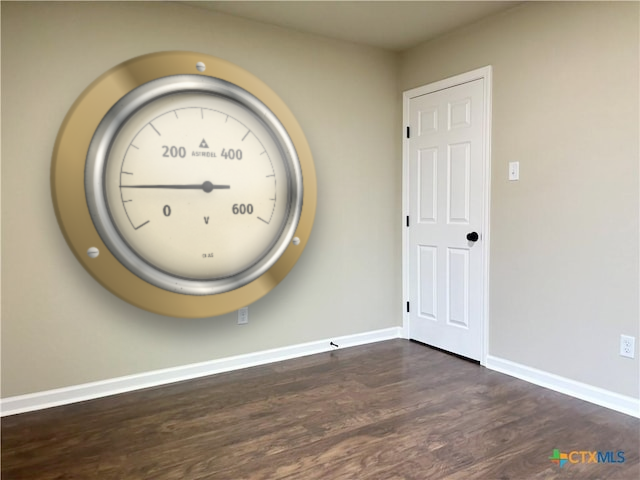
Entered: 75
